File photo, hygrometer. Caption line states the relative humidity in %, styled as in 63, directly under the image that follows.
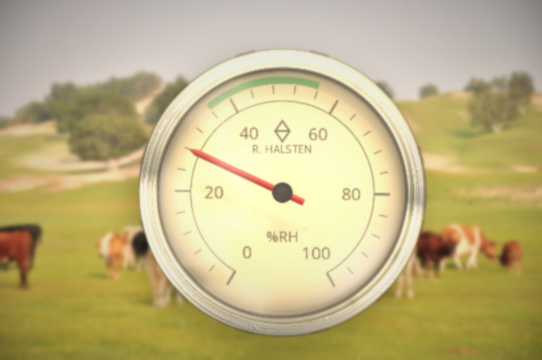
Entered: 28
